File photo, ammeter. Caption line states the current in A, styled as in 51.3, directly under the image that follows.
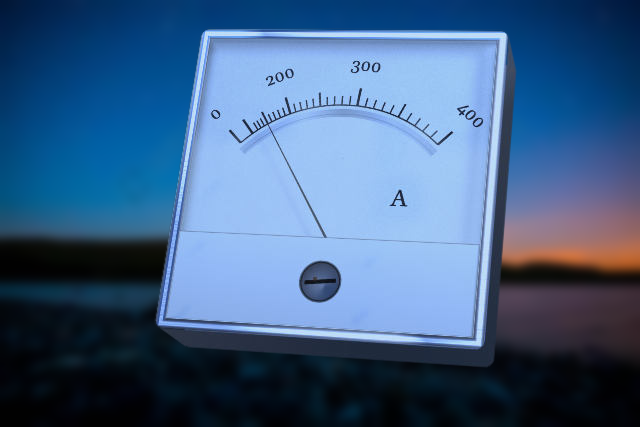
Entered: 150
